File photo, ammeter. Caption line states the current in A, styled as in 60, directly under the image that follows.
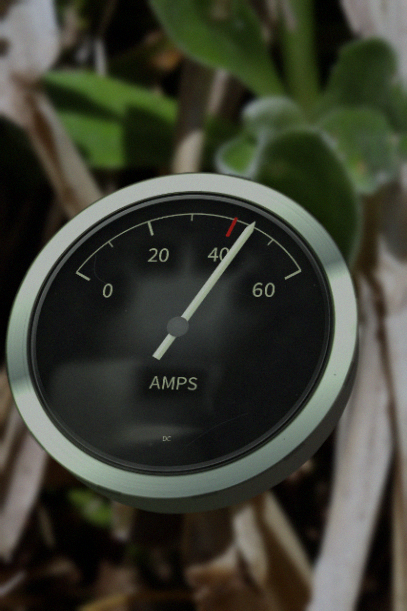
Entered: 45
